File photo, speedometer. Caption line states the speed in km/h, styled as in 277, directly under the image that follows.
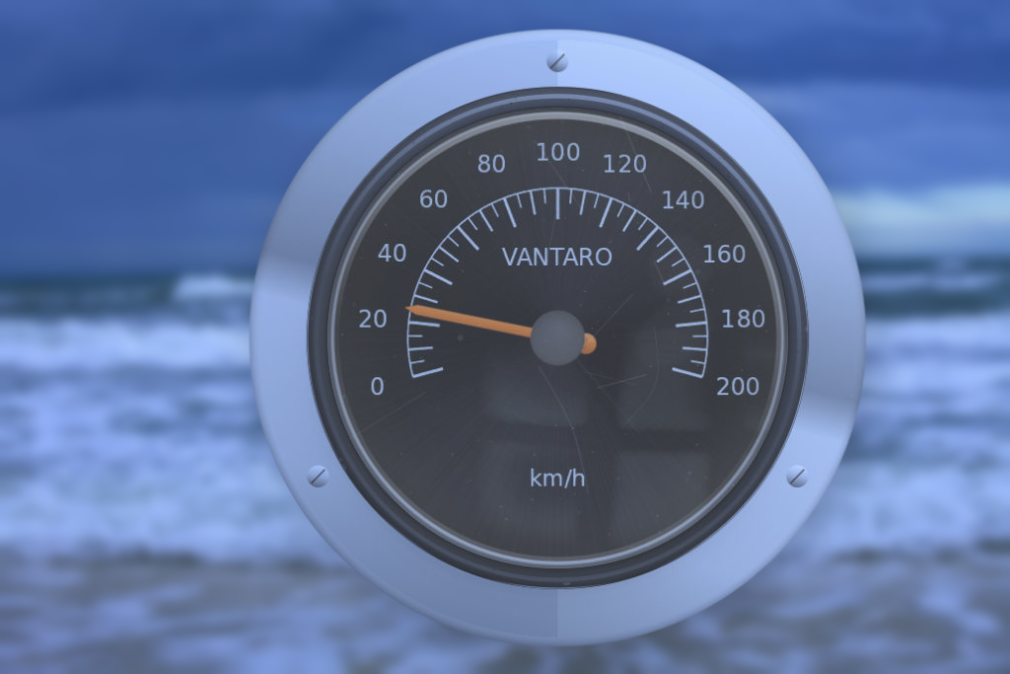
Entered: 25
